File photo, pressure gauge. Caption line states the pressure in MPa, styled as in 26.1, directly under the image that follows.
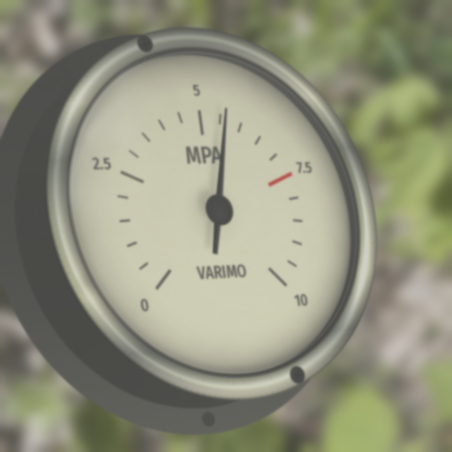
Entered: 5.5
